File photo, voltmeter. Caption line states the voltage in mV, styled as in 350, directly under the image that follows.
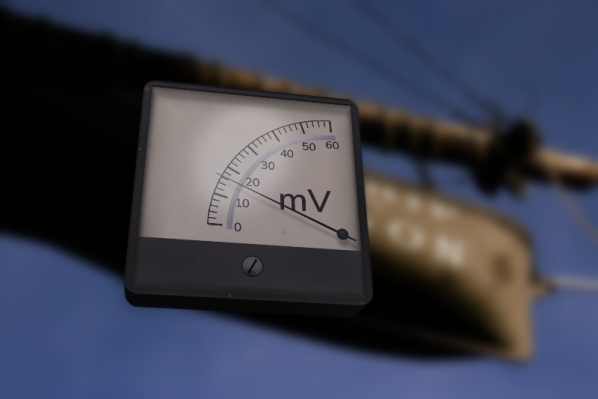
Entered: 16
